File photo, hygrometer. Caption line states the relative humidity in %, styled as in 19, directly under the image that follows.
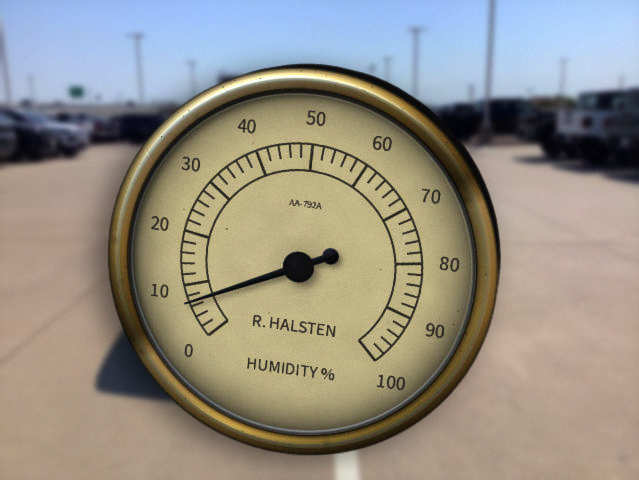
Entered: 7
